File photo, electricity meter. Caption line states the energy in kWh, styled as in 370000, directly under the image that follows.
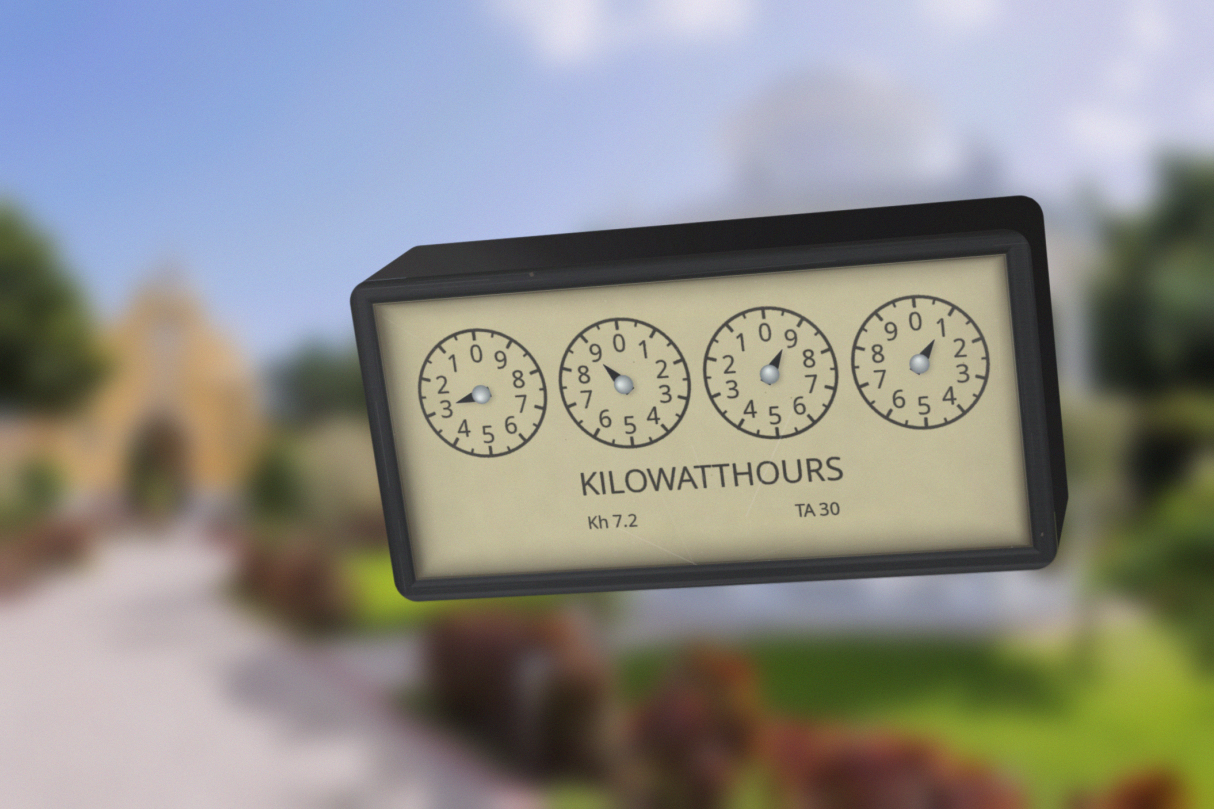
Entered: 2891
